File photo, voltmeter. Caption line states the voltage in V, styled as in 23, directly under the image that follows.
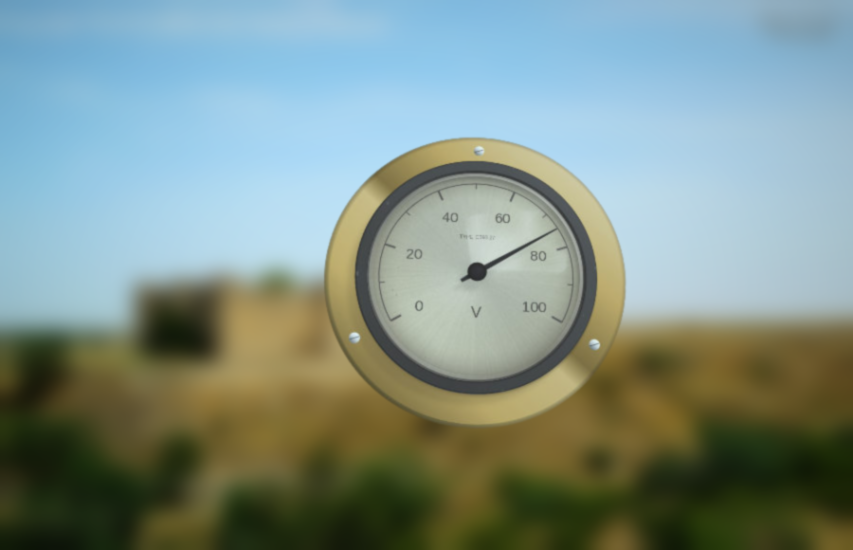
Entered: 75
